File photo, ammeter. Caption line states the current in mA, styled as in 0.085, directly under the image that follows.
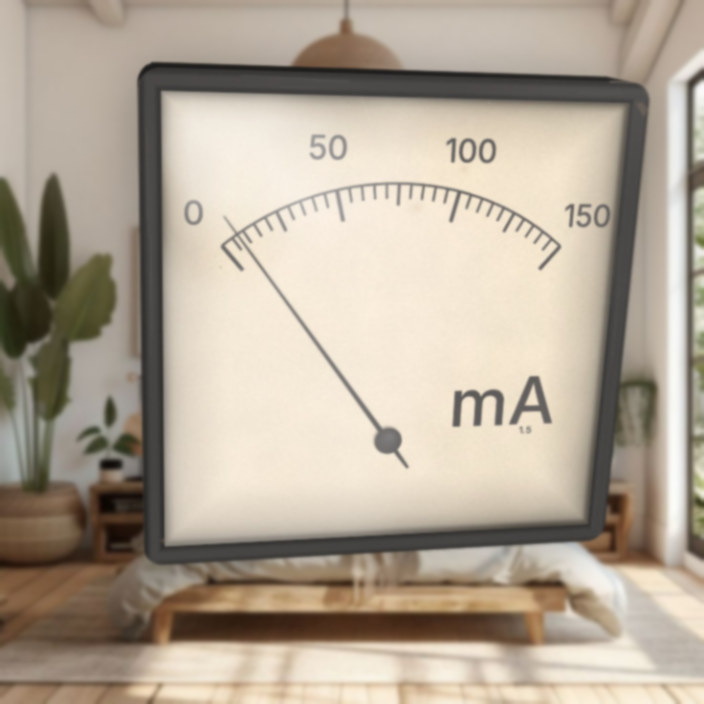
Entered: 7.5
